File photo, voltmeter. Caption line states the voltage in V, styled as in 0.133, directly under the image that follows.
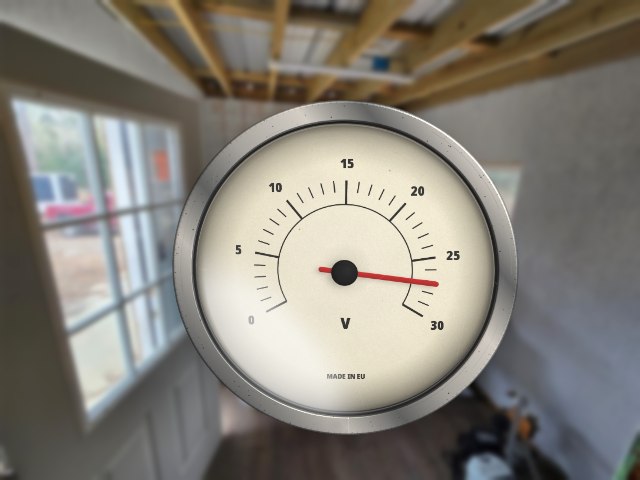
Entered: 27
